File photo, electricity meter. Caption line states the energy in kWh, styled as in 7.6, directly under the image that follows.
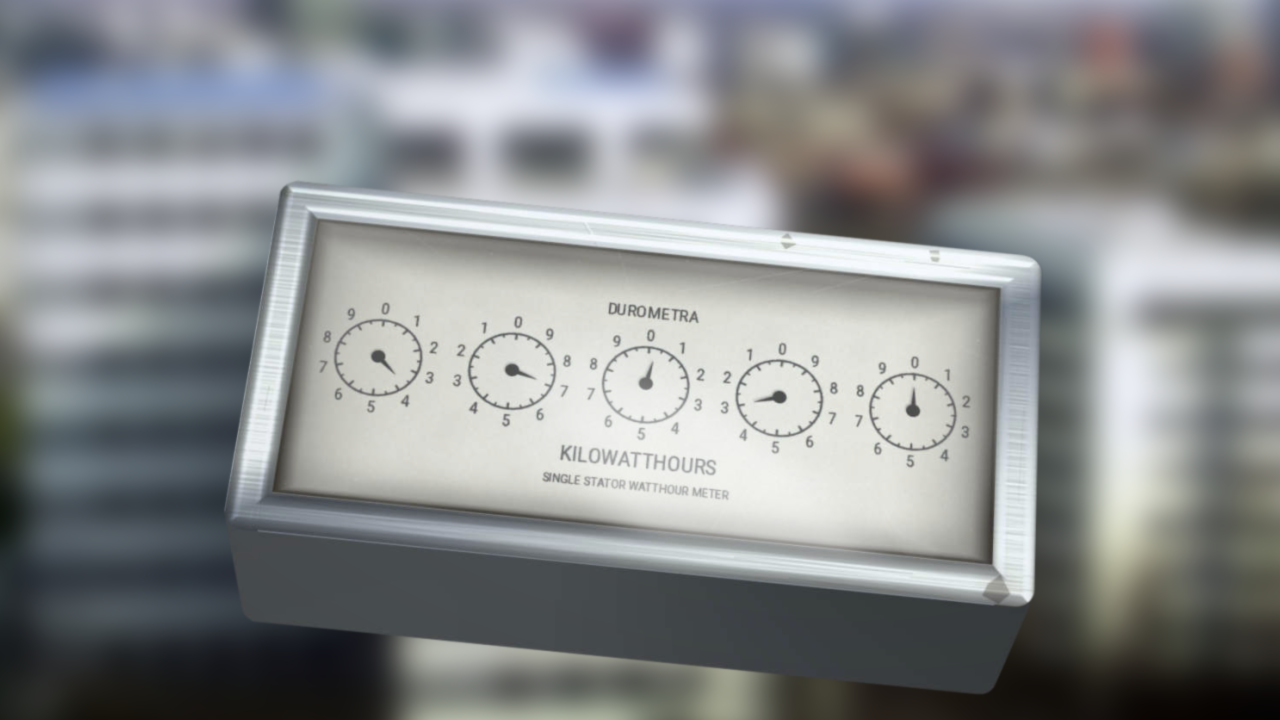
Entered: 37030
